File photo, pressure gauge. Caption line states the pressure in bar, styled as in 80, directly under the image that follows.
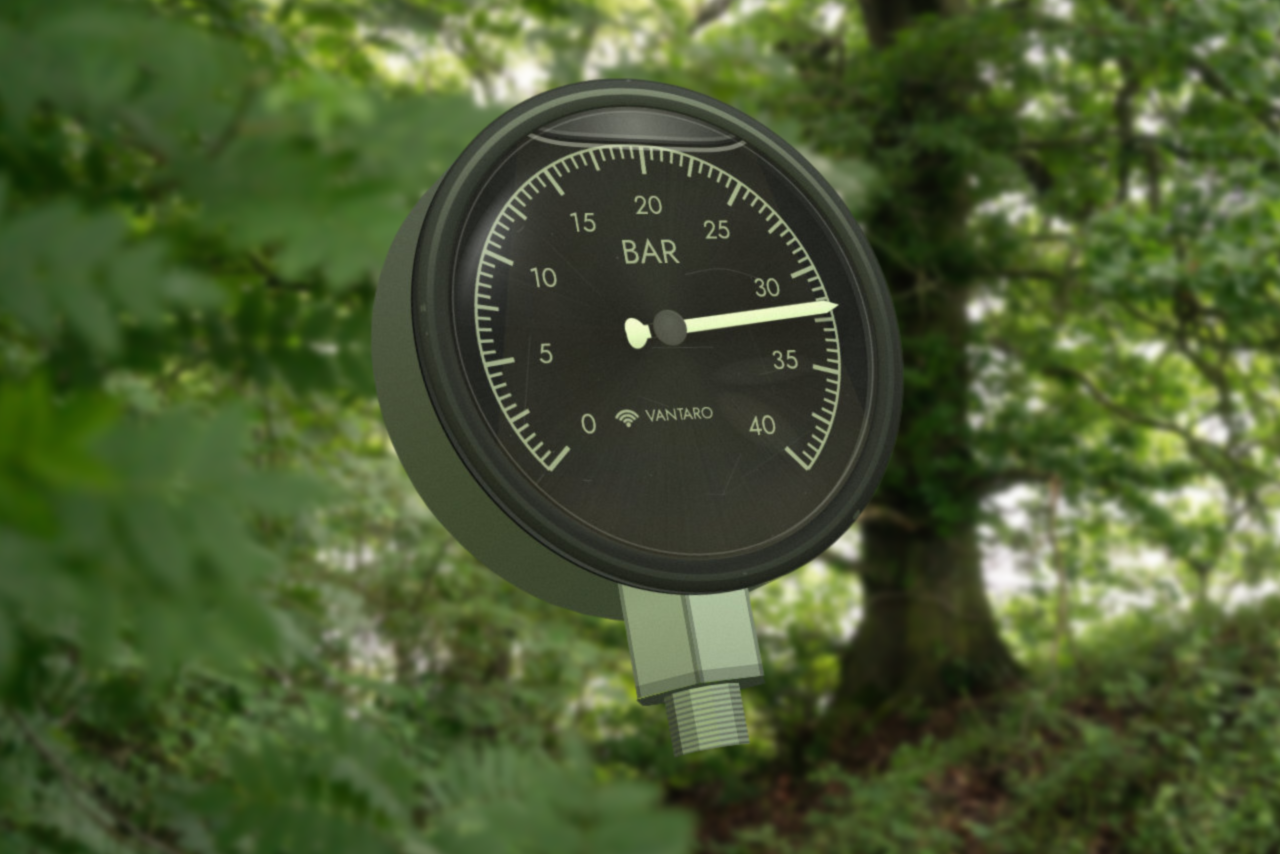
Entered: 32
